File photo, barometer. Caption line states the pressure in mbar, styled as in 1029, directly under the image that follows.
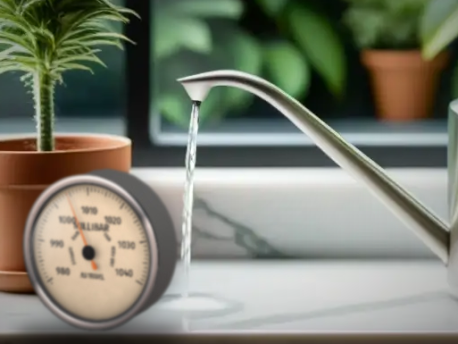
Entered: 1005
